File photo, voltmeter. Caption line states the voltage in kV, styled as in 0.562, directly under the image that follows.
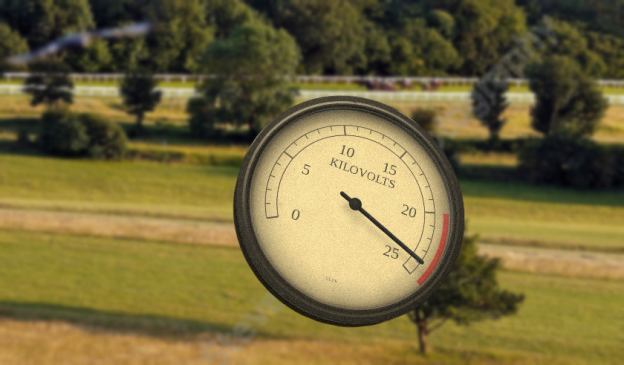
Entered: 24
